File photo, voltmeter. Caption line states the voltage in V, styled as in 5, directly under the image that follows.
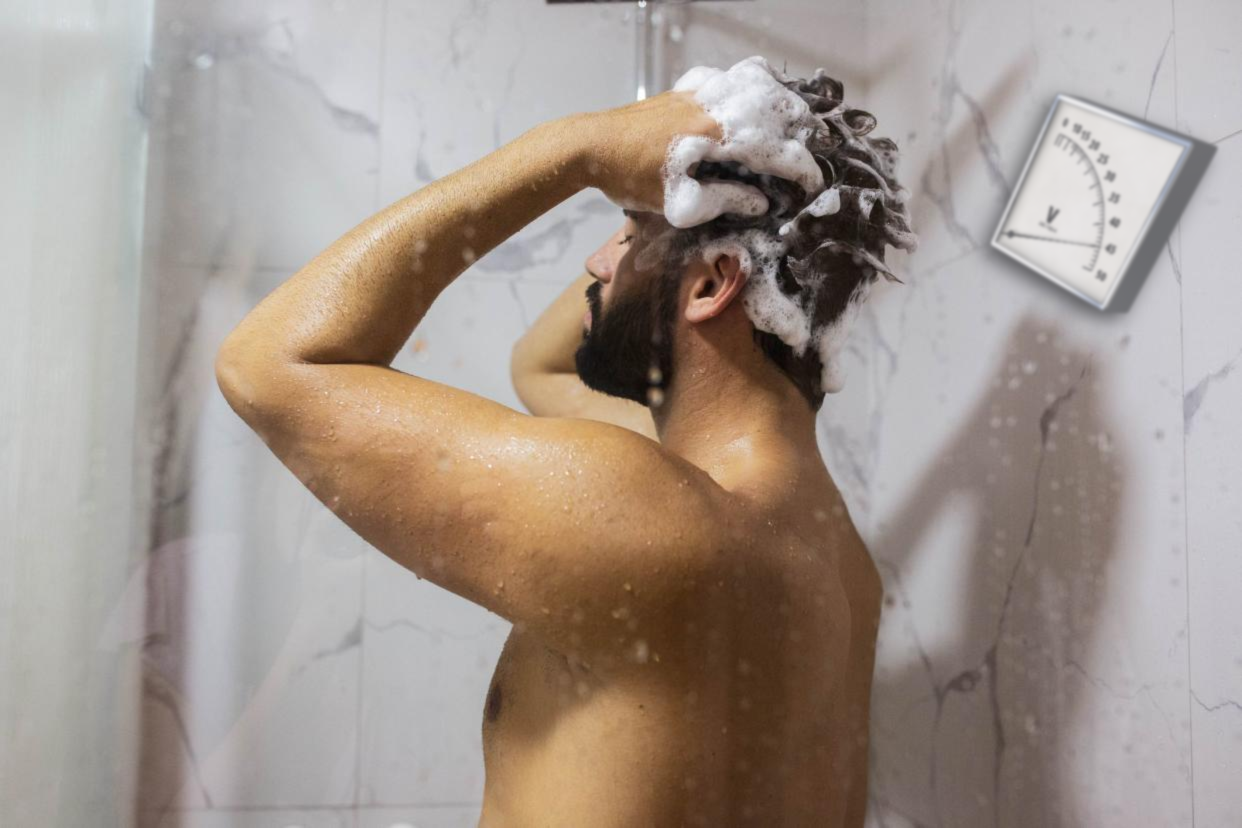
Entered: 45
